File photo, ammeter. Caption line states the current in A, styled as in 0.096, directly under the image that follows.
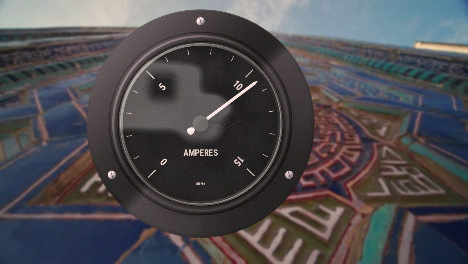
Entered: 10.5
